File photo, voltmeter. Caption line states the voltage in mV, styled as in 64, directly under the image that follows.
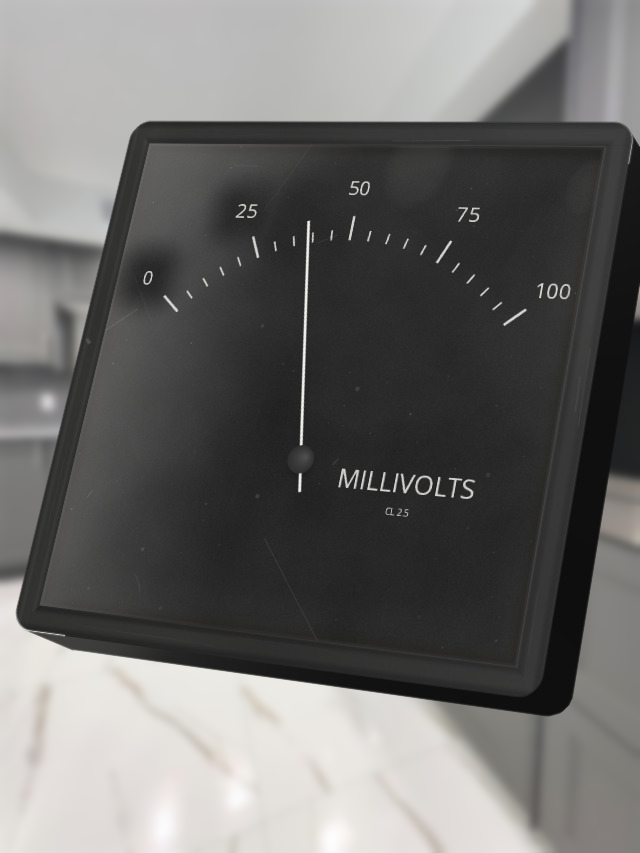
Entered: 40
